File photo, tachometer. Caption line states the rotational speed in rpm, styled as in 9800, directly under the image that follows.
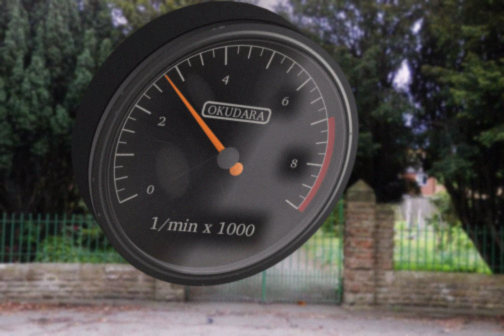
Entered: 2750
